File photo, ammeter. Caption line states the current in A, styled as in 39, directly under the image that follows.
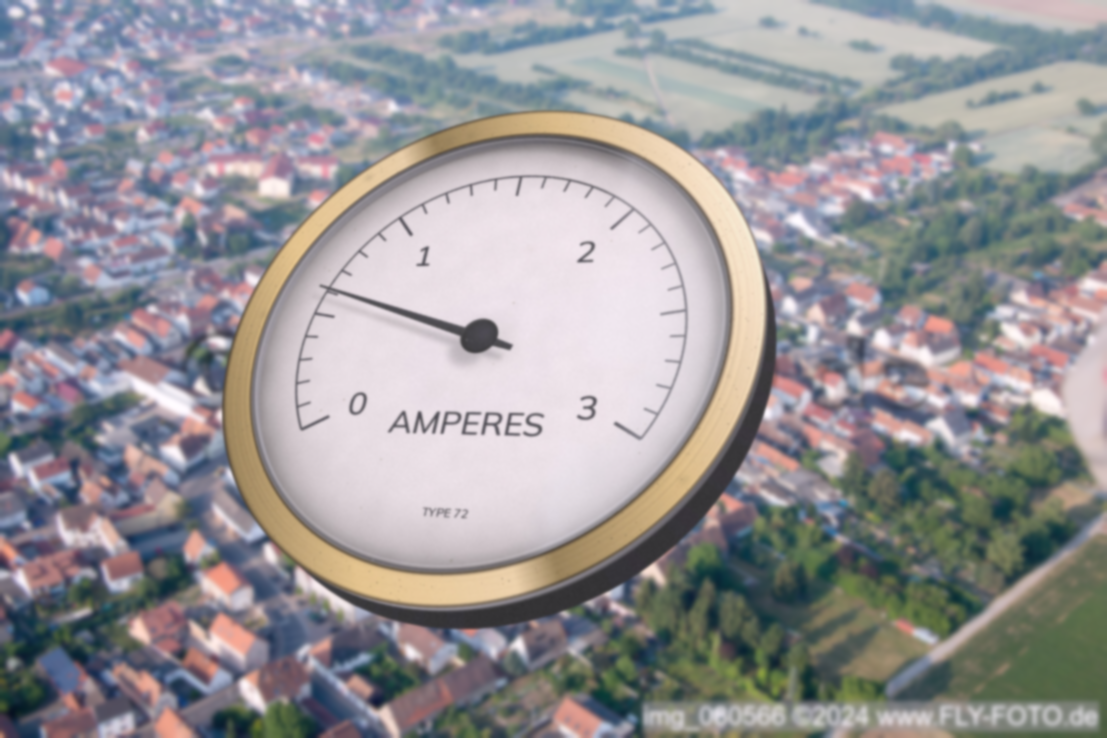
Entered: 0.6
